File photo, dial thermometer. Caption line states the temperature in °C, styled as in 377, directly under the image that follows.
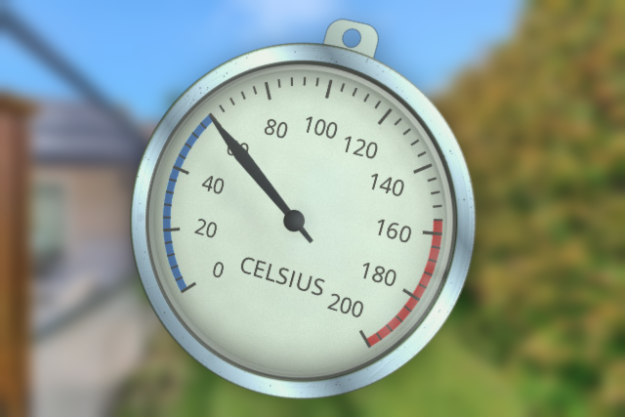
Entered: 60
